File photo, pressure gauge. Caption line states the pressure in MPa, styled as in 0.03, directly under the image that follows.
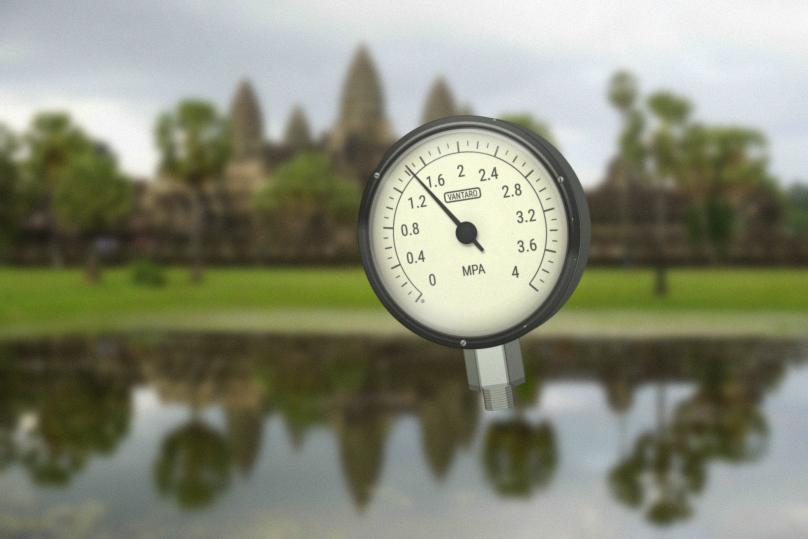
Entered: 1.45
